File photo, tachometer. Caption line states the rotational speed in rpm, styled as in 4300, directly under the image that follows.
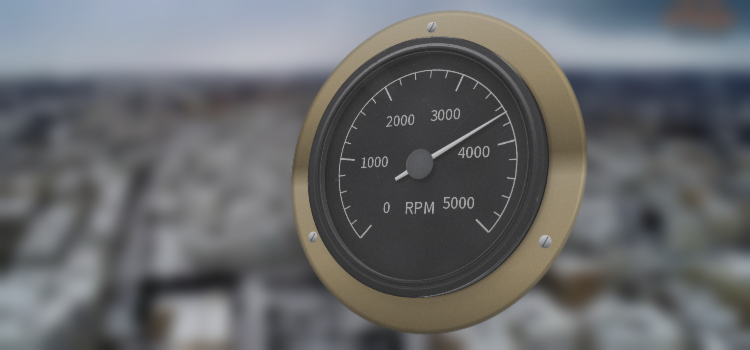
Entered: 3700
